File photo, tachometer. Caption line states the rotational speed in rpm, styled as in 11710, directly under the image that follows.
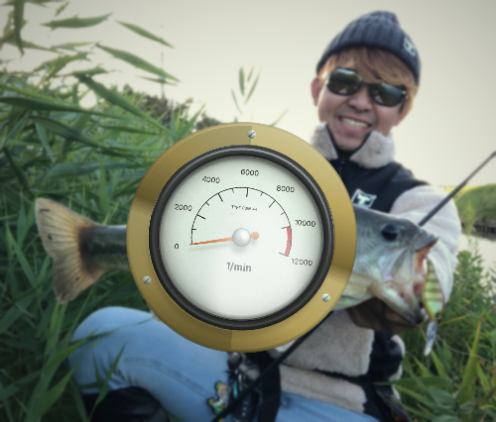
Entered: 0
